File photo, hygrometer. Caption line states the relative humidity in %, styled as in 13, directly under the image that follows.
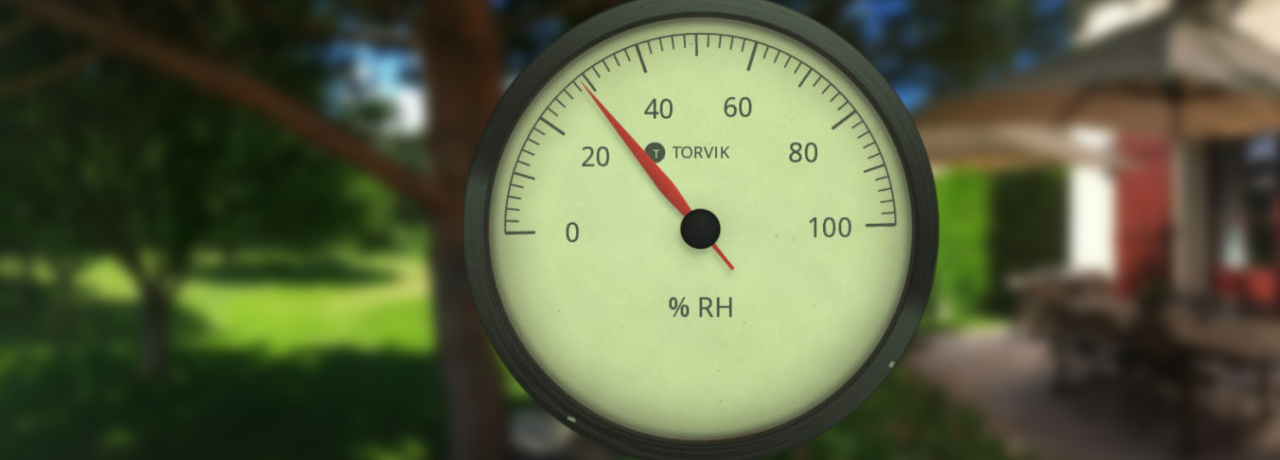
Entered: 29
